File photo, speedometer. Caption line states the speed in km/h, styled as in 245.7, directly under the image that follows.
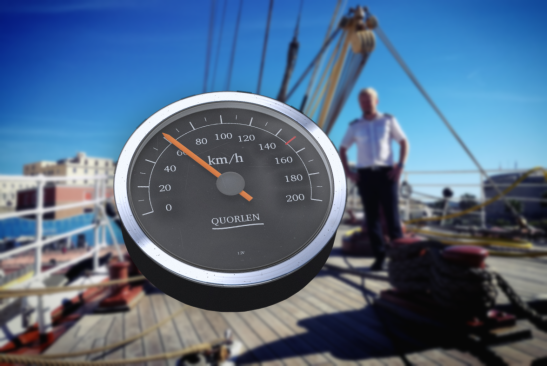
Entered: 60
